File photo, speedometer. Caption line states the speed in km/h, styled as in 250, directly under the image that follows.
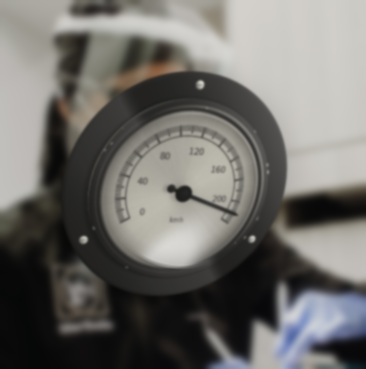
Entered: 210
